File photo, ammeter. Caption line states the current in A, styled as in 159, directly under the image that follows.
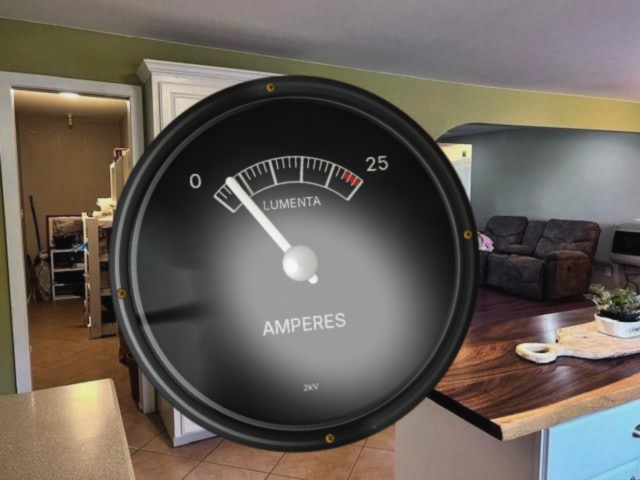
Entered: 3
